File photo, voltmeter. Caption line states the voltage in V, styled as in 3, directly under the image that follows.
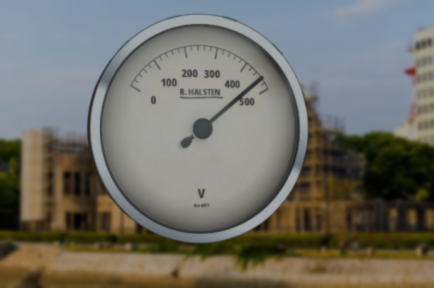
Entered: 460
